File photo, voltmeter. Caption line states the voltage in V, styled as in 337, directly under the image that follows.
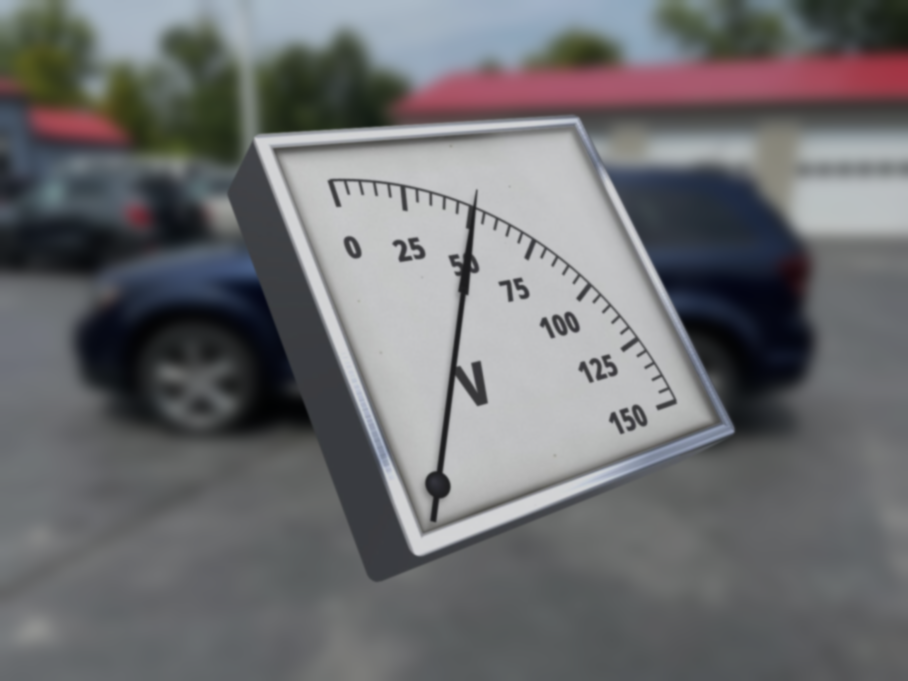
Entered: 50
